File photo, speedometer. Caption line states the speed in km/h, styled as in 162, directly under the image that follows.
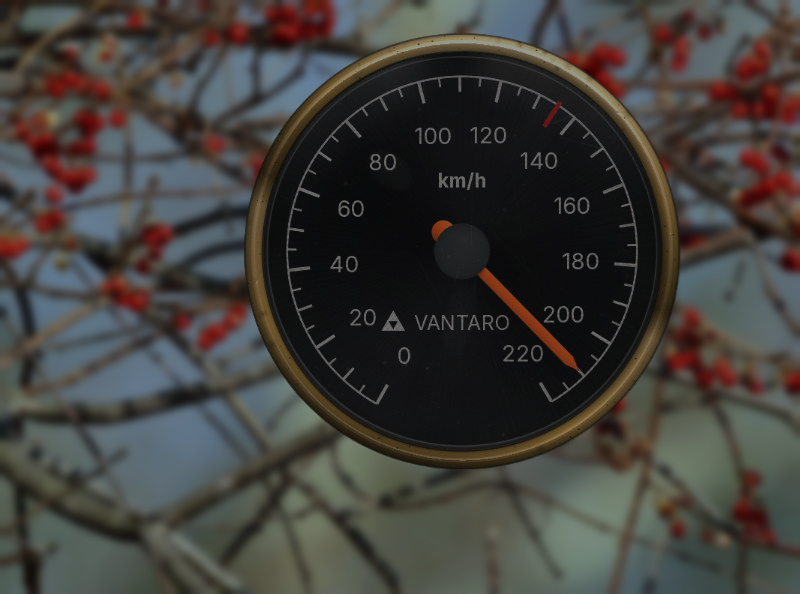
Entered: 210
